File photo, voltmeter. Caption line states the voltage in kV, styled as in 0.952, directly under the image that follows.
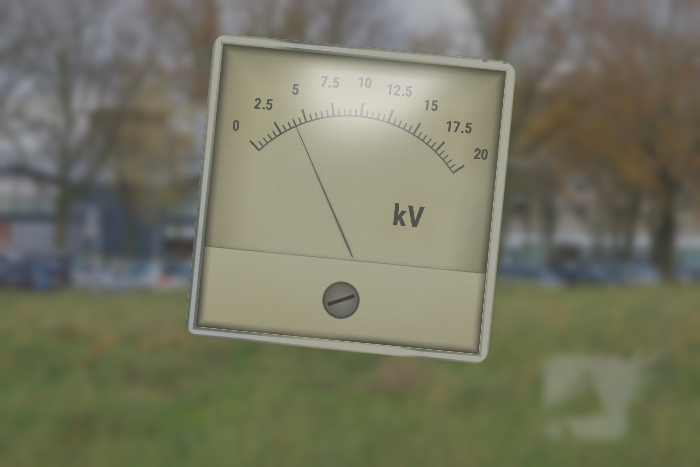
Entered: 4
